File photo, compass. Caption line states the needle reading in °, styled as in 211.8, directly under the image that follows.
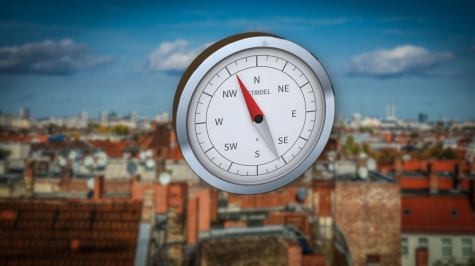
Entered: 335
